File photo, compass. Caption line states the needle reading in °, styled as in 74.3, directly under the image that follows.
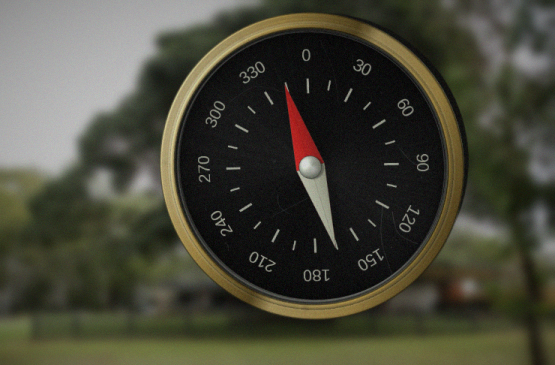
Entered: 345
